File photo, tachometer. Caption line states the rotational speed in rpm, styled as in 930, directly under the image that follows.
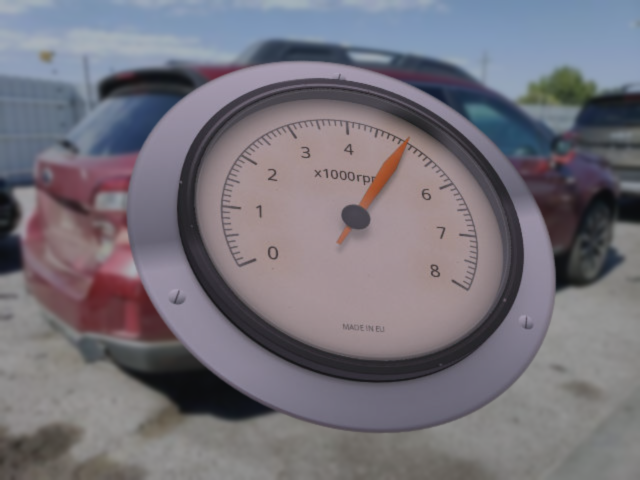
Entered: 5000
